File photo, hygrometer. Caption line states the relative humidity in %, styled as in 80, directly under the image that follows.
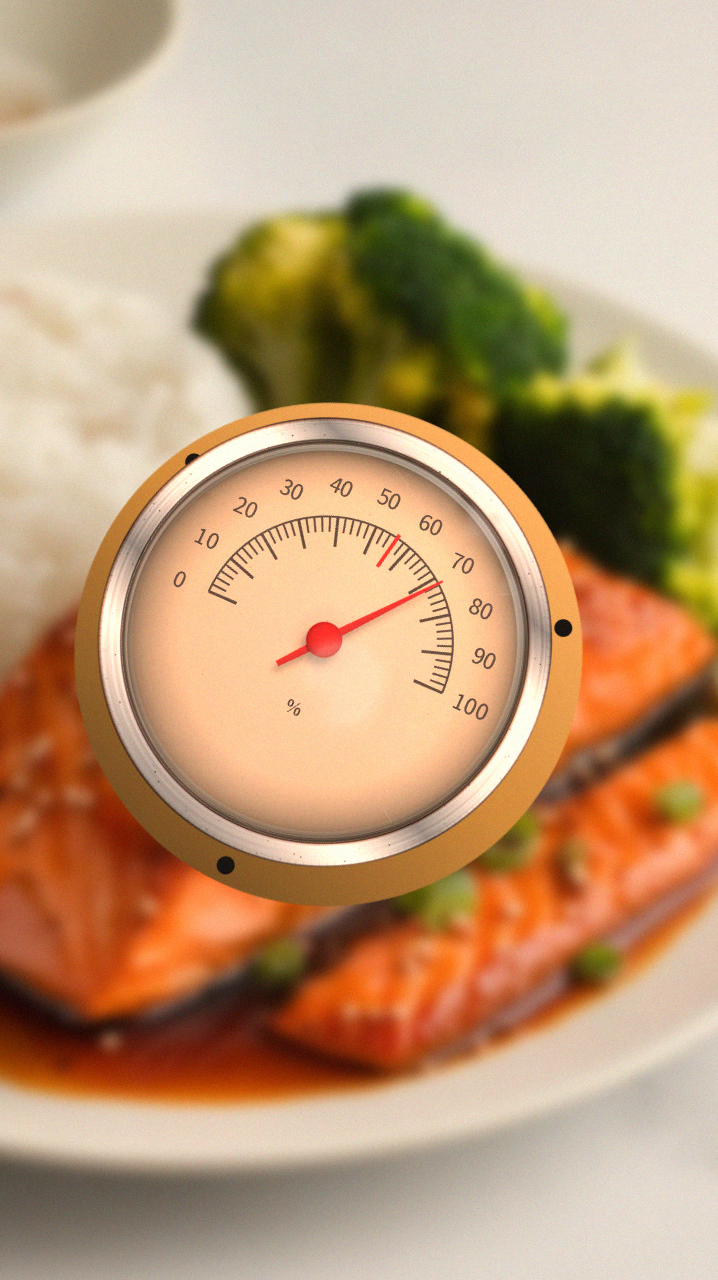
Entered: 72
